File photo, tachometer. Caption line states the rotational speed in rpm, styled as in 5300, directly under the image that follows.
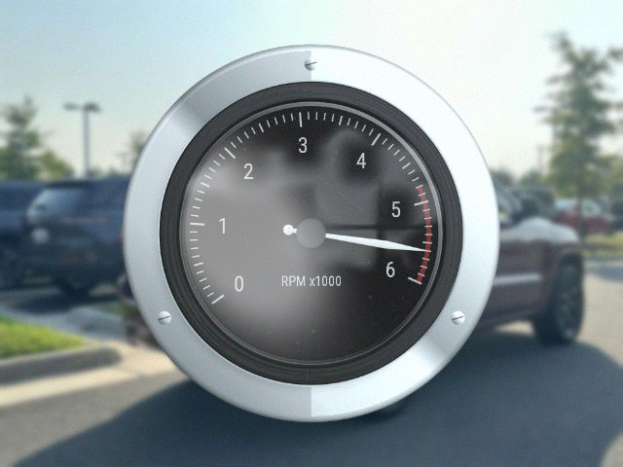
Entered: 5600
